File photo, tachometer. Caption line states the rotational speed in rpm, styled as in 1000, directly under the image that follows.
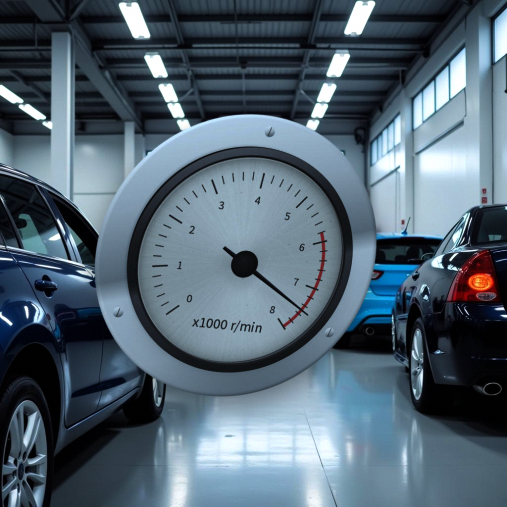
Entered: 7500
